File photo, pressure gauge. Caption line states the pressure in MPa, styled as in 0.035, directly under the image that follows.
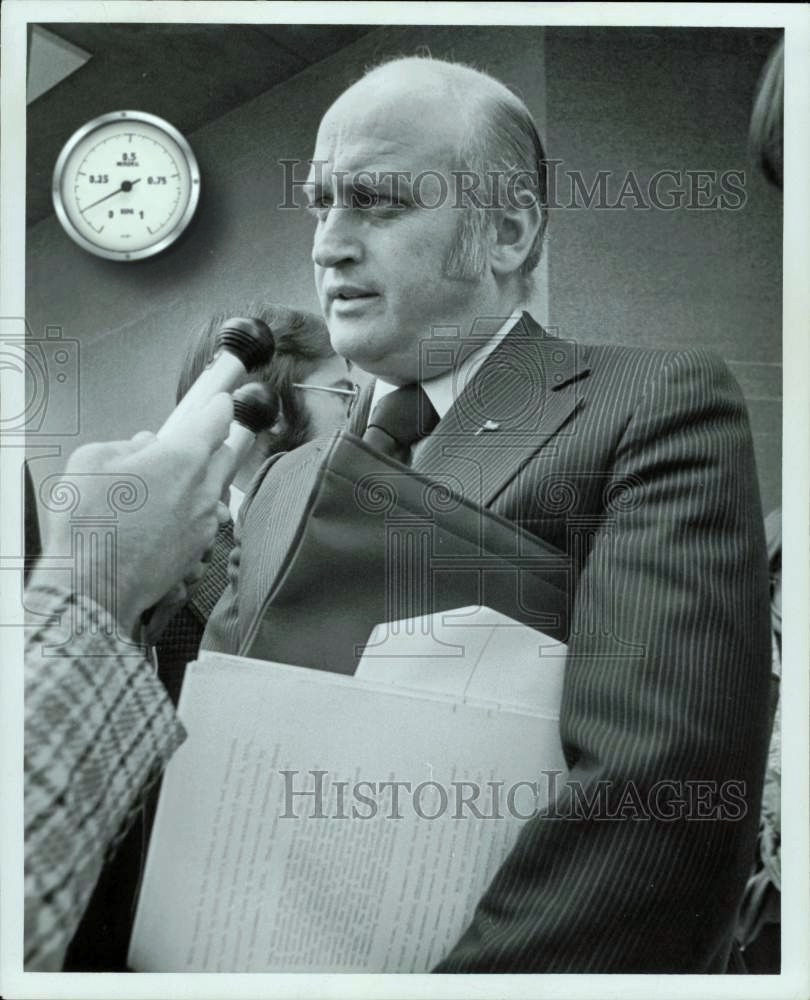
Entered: 0.1
